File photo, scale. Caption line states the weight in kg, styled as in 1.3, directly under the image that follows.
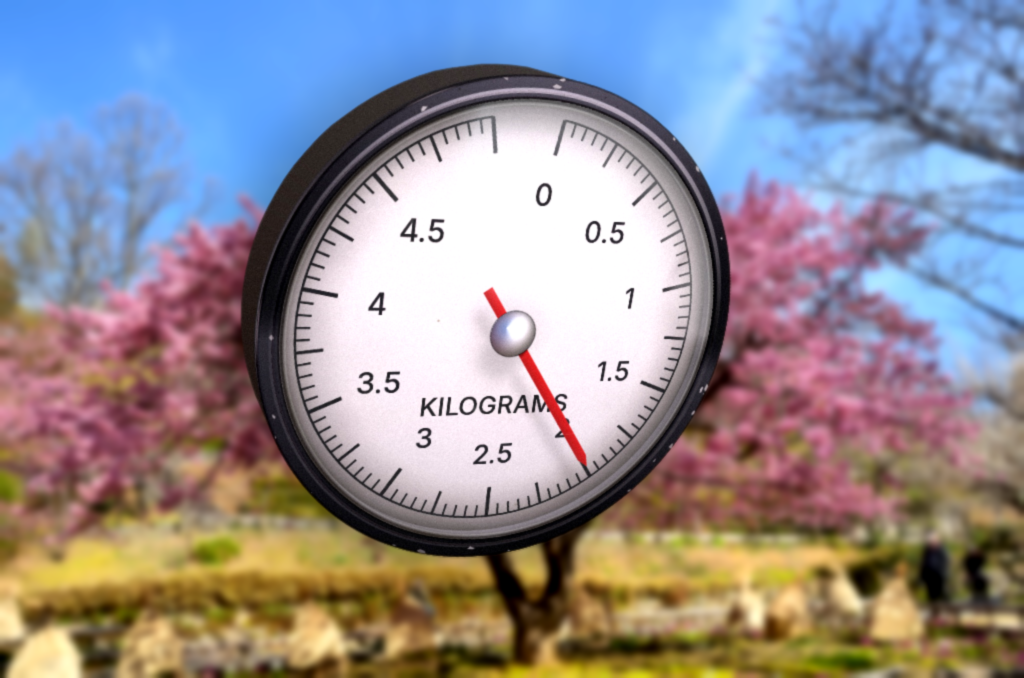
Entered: 2
